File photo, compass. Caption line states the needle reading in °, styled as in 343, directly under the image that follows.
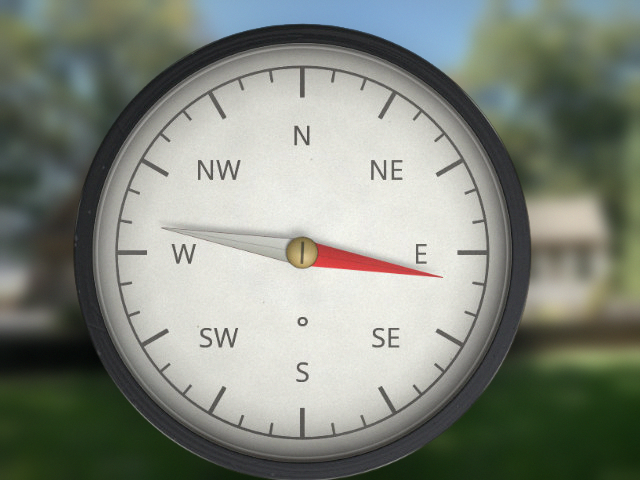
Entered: 100
